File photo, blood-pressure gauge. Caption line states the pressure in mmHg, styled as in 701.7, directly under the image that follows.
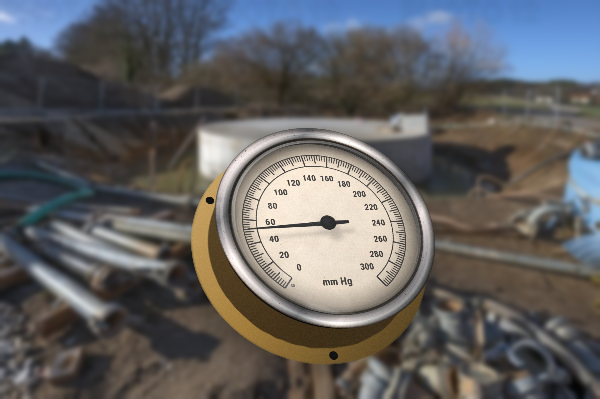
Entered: 50
